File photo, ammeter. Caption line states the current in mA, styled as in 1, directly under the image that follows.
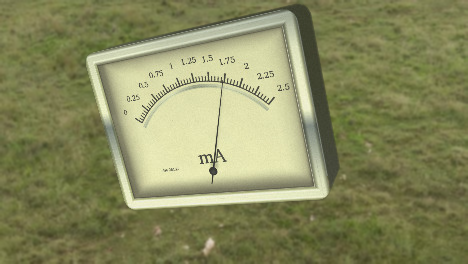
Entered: 1.75
